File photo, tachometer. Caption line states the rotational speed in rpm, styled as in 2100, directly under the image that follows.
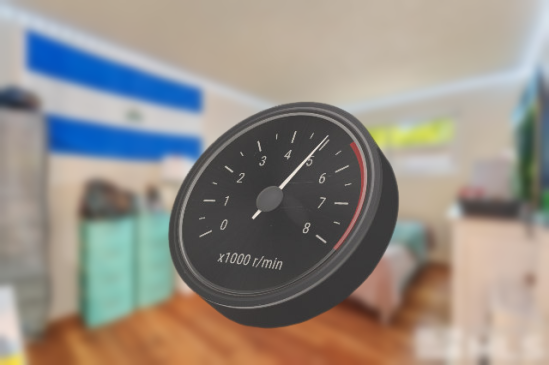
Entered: 5000
